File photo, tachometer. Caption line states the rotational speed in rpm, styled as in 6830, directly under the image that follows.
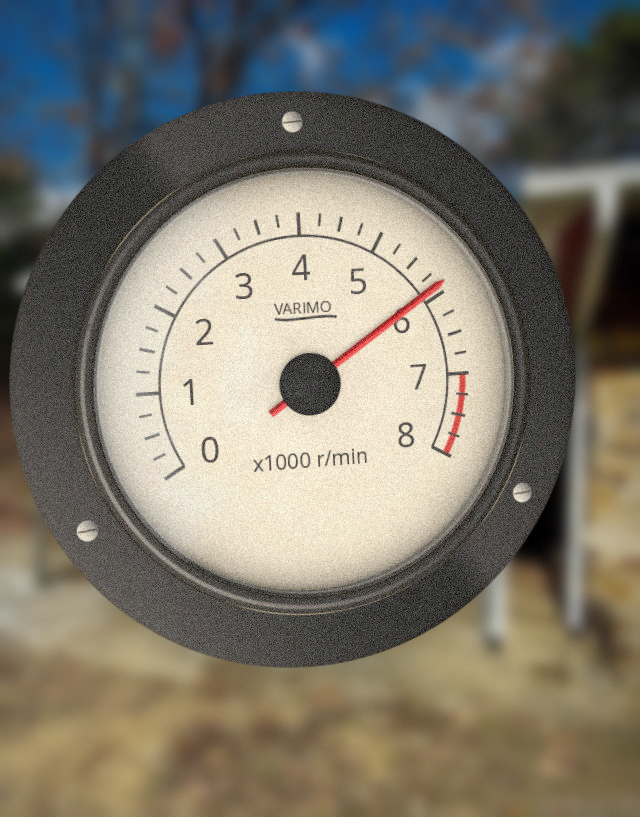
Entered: 5875
